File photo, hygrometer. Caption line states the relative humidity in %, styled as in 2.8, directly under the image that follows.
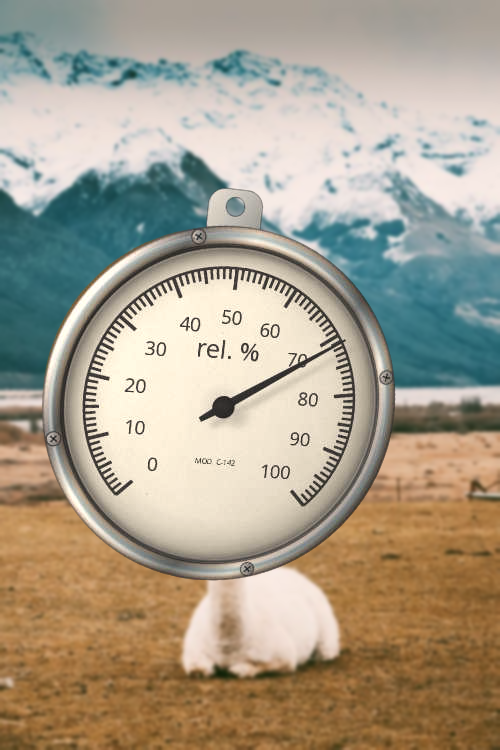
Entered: 71
